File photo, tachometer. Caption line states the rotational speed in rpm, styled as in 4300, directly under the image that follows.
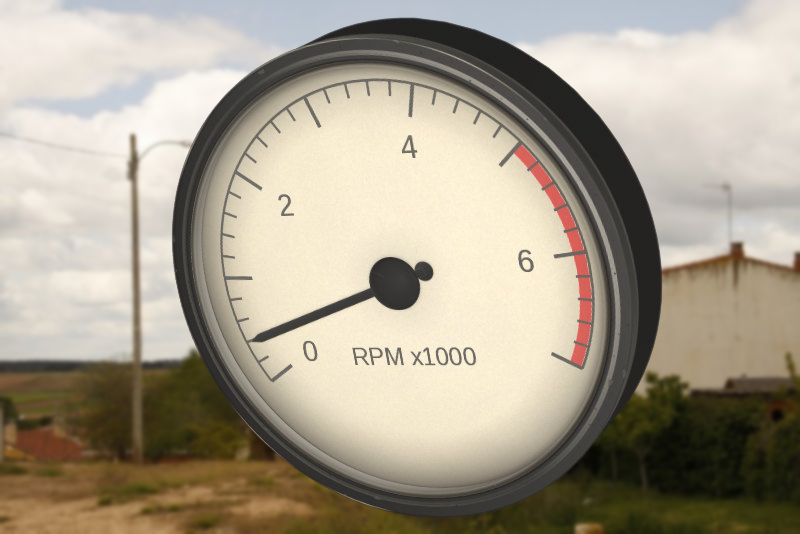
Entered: 400
